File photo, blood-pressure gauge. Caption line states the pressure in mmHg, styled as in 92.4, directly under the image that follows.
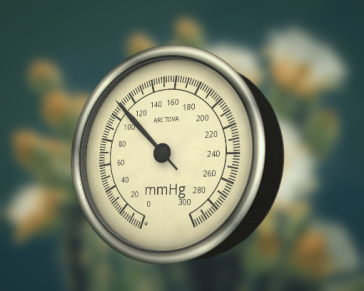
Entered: 110
